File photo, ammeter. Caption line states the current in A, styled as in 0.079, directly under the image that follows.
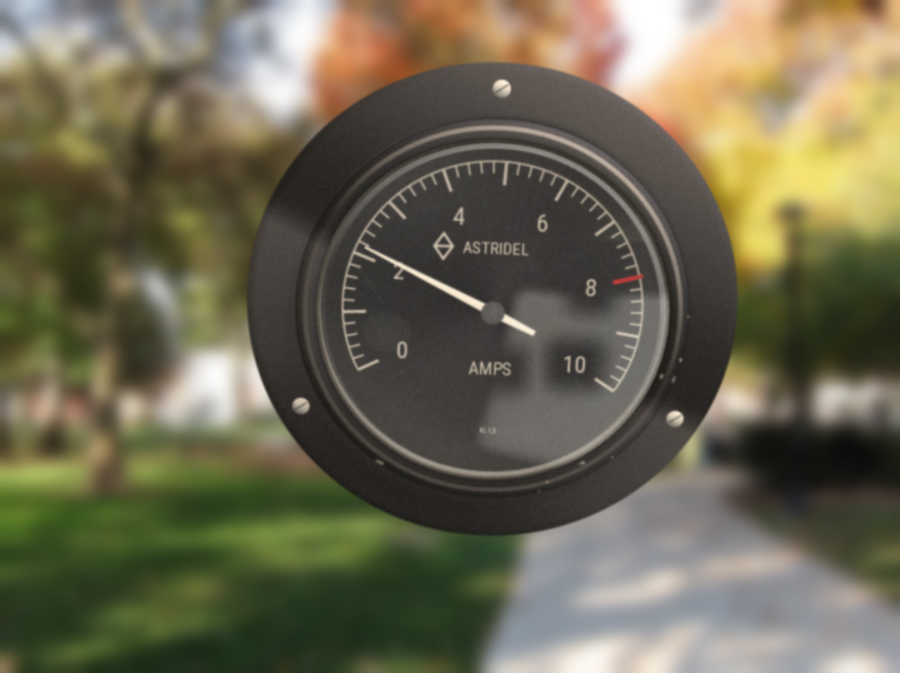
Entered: 2.2
